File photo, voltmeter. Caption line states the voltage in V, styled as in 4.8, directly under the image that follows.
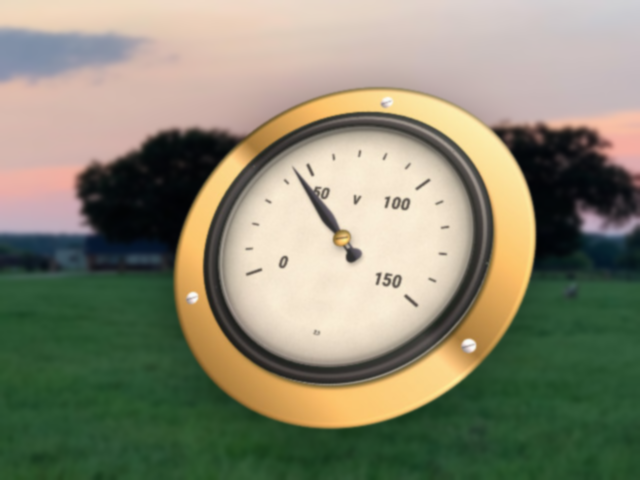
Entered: 45
